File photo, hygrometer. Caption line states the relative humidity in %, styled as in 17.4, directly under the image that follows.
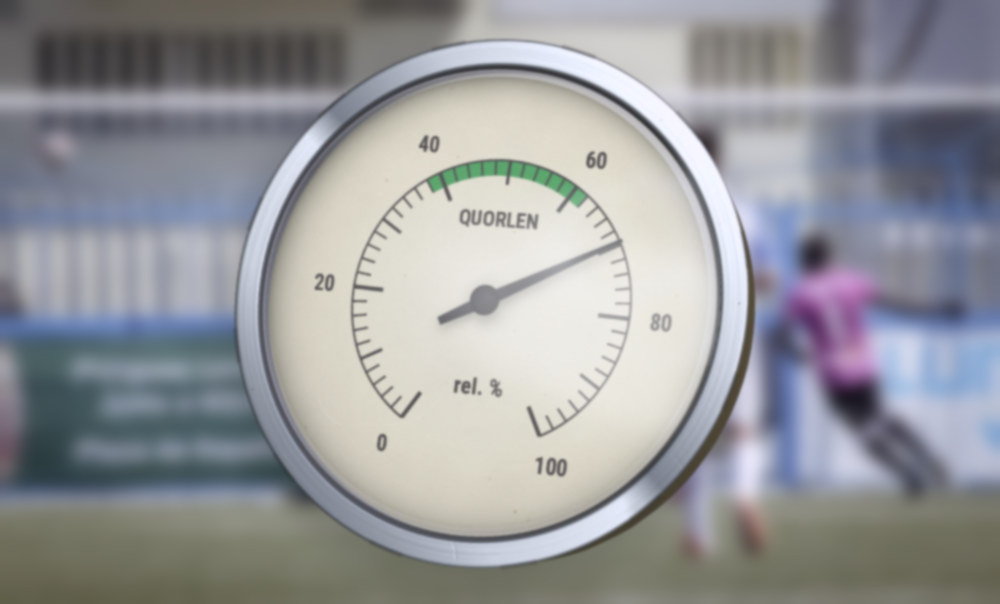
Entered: 70
